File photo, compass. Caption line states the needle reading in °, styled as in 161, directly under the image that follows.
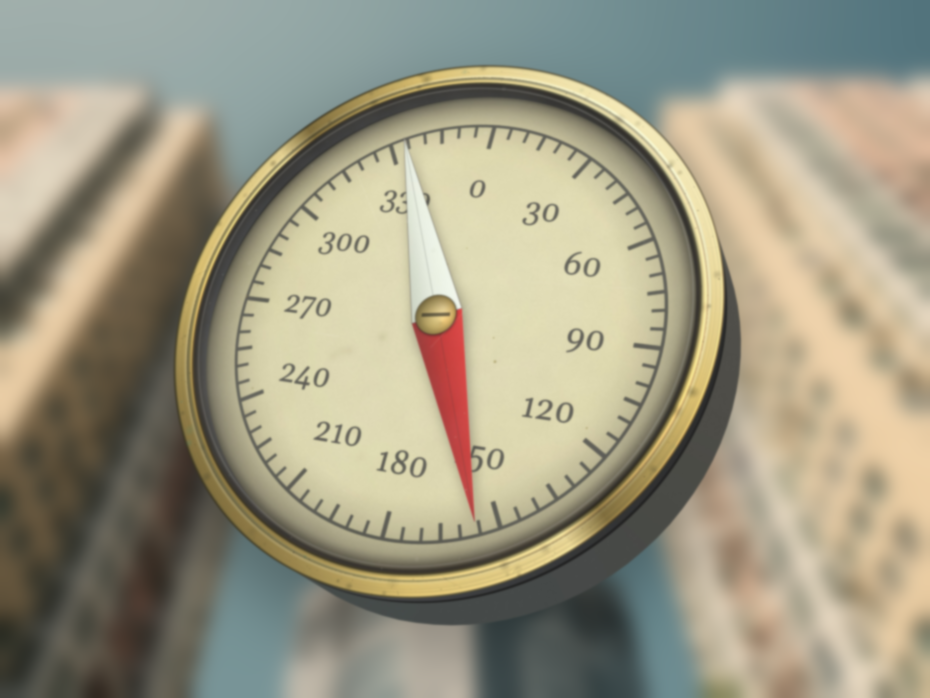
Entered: 155
